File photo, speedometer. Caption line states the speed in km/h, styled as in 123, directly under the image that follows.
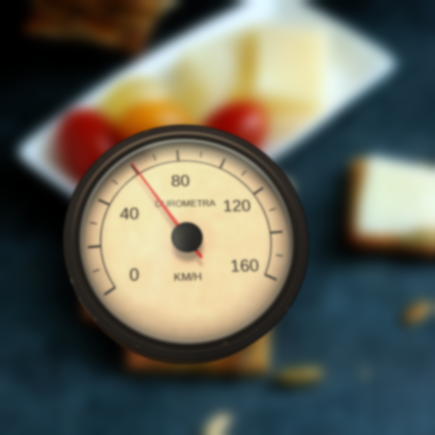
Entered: 60
